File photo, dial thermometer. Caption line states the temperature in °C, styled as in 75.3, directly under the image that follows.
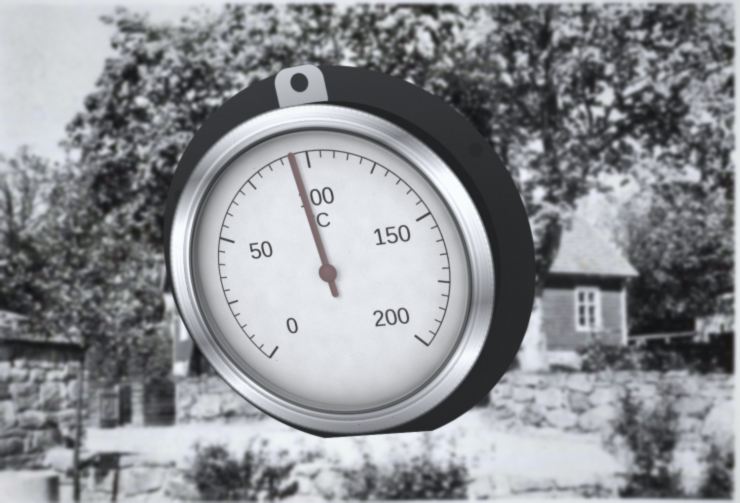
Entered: 95
